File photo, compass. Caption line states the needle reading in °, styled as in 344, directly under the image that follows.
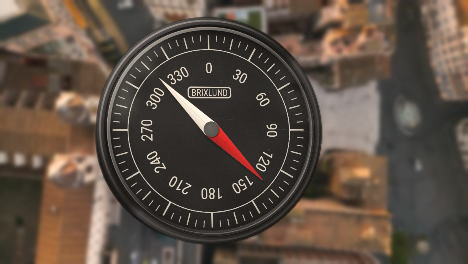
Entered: 135
